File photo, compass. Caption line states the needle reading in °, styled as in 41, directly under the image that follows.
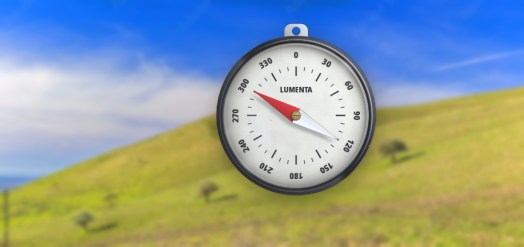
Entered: 300
